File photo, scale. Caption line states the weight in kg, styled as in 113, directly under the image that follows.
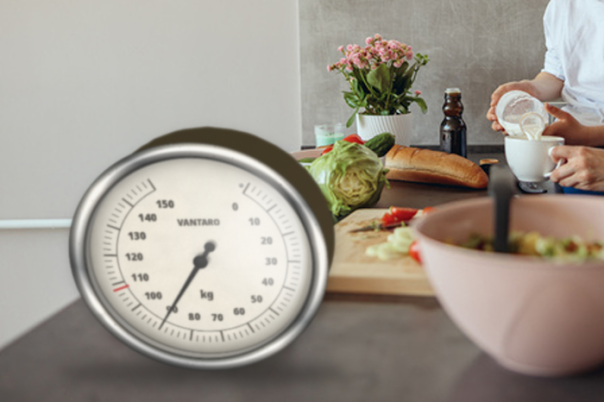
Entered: 90
